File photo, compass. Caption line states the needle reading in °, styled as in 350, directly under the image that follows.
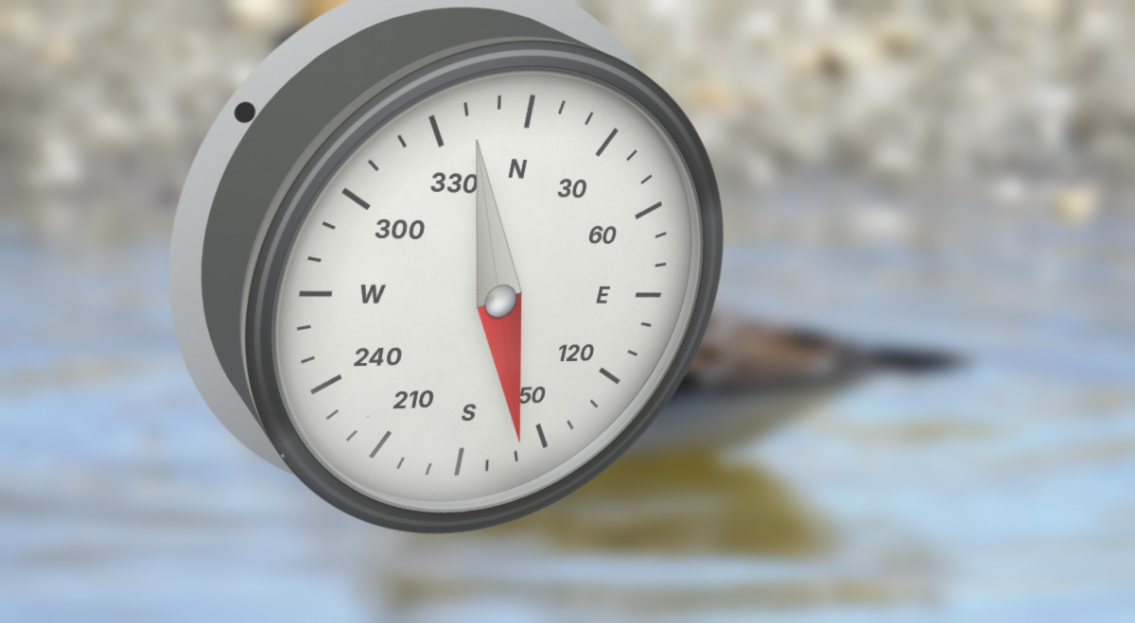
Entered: 160
